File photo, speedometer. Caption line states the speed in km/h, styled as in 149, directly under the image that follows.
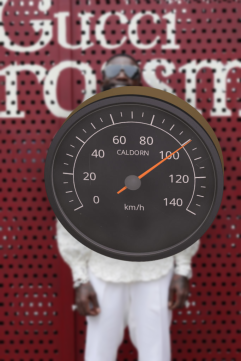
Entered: 100
